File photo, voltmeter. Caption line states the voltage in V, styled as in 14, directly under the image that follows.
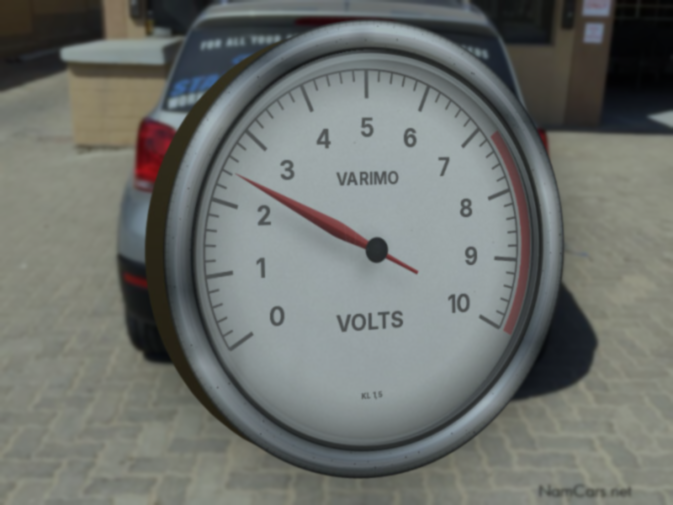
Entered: 2.4
